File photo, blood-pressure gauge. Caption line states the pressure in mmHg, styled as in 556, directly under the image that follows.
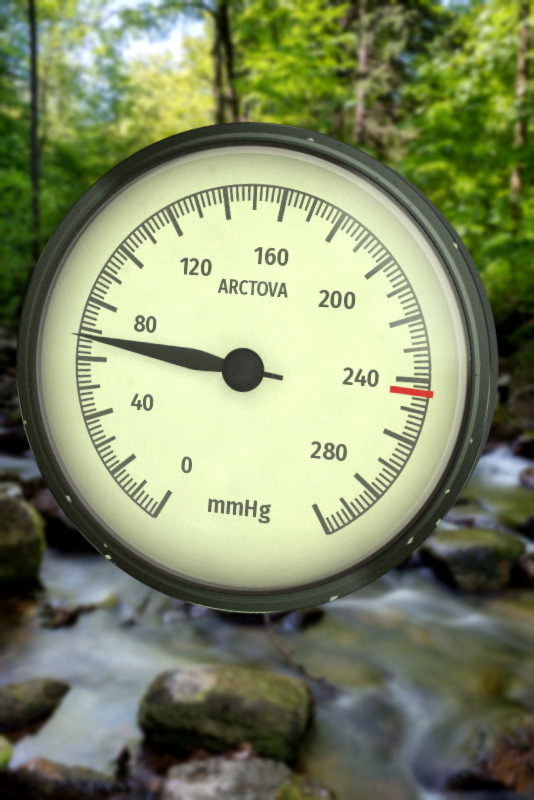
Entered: 68
